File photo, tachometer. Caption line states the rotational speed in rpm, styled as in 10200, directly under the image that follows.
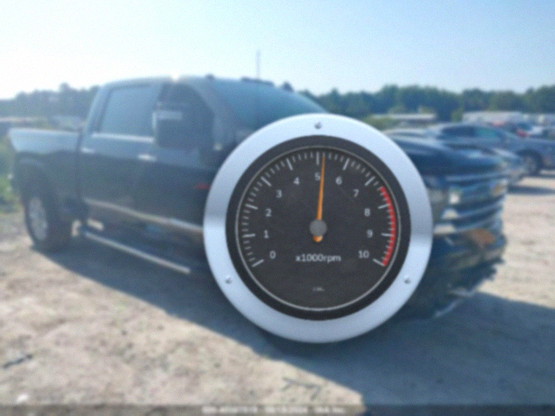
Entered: 5200
